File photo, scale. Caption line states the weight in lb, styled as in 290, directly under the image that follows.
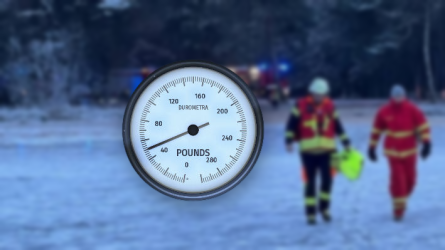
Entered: 50
